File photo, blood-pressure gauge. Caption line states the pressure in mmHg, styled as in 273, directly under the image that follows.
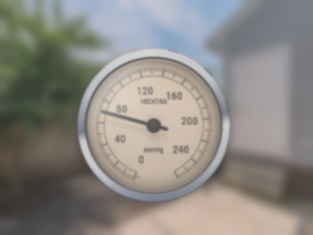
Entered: 70
